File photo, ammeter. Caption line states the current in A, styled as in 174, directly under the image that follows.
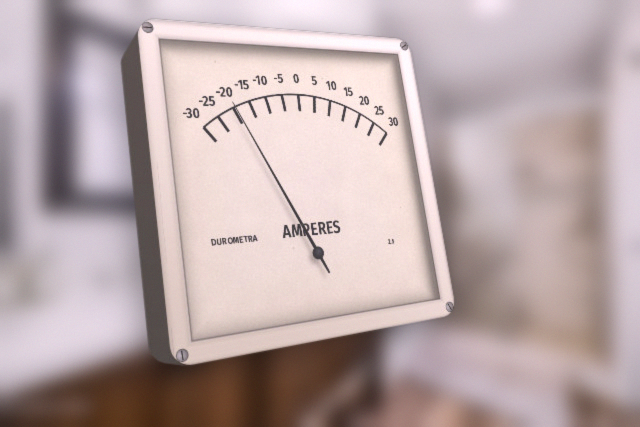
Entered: -20
